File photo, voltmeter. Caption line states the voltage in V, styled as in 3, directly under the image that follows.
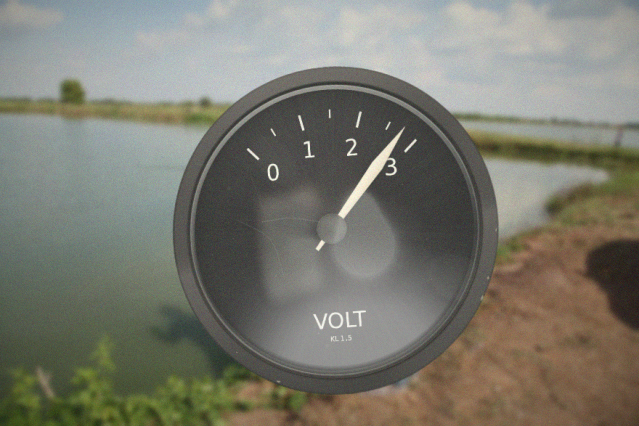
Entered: 2.75
